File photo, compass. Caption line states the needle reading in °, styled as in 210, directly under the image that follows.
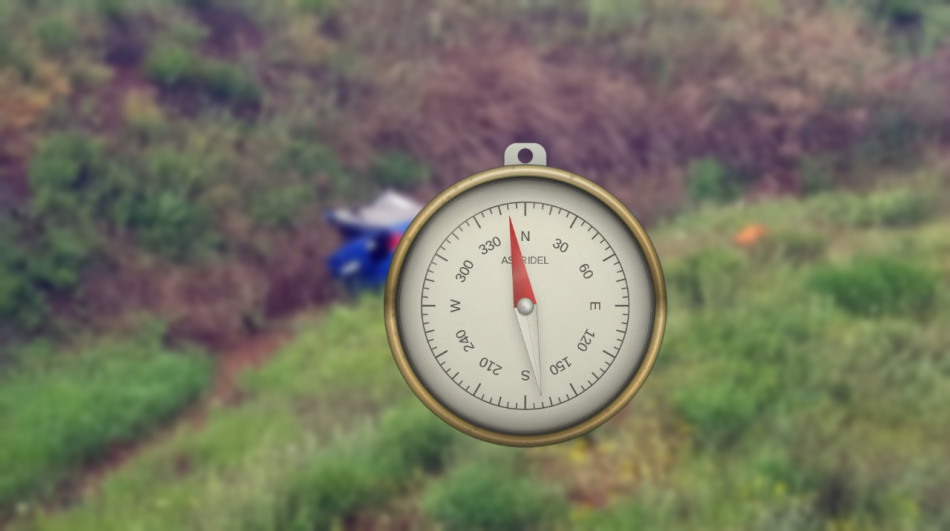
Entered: 350
